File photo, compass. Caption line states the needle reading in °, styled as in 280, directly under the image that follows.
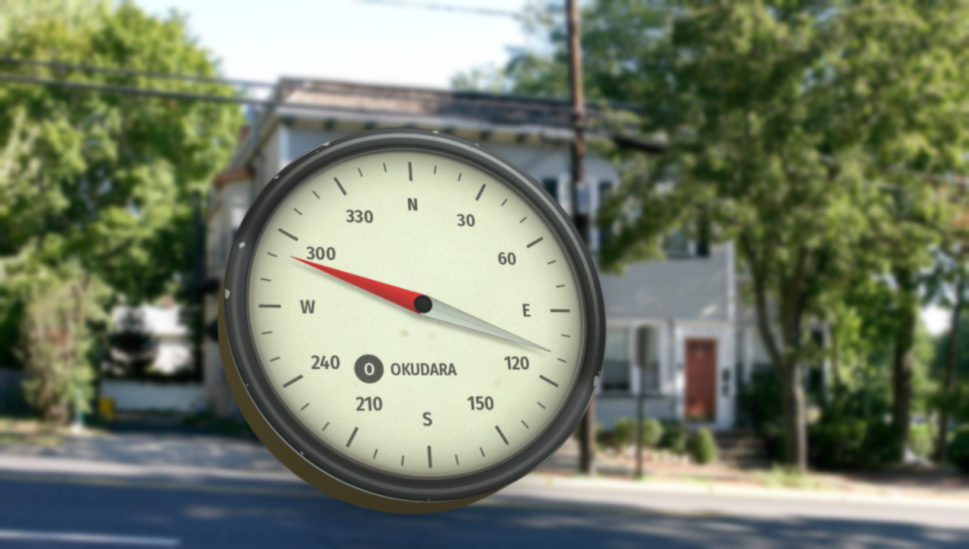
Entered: 290
